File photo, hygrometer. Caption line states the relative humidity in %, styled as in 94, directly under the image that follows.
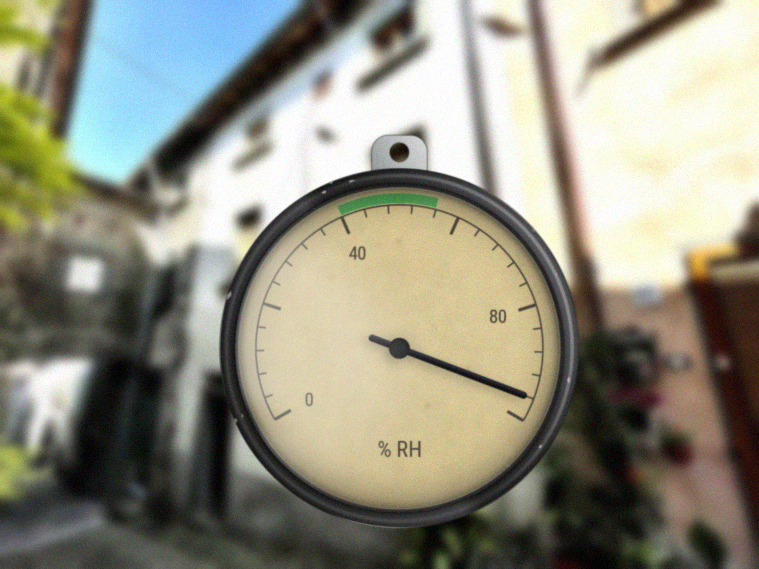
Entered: 96
